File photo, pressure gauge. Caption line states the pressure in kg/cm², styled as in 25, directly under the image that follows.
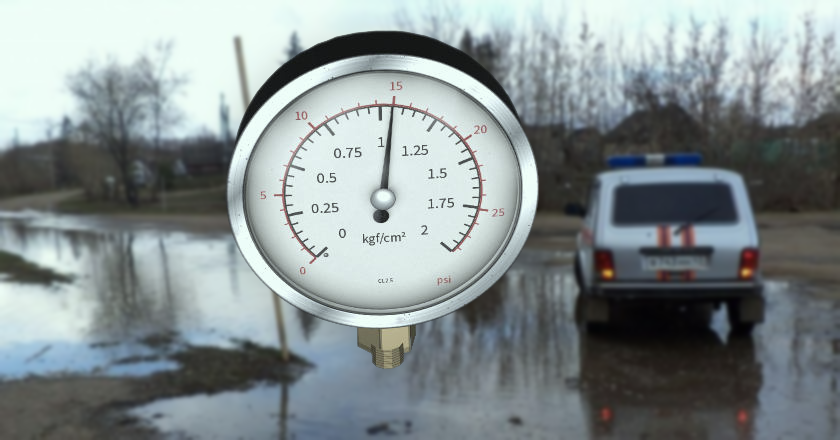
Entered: 1.05
